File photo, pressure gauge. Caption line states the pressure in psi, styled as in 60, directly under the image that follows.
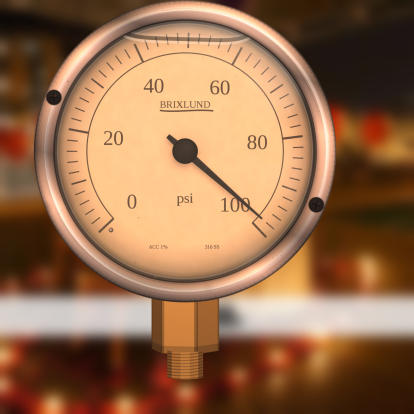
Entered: 98
